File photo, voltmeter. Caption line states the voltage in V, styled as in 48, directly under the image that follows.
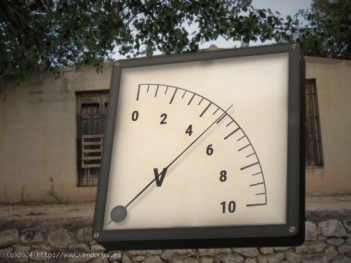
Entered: 5
